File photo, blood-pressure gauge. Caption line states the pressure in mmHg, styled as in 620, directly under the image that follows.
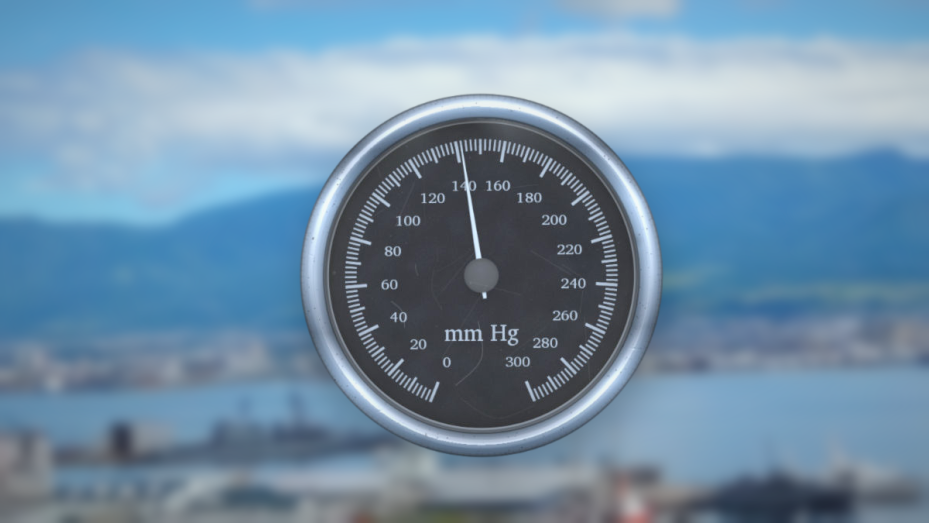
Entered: 142
